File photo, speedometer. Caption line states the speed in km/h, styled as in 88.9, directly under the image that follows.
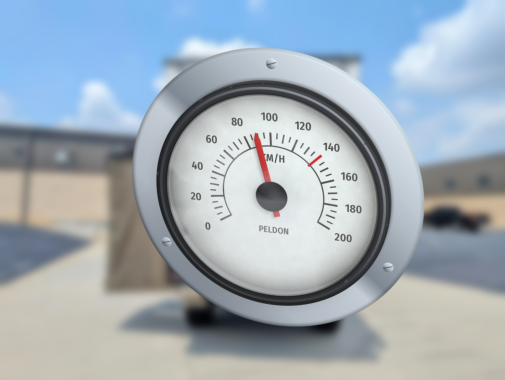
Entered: 90
